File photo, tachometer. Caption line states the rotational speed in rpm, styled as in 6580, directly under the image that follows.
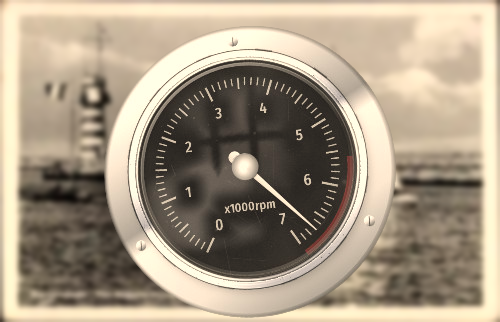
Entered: 6700
